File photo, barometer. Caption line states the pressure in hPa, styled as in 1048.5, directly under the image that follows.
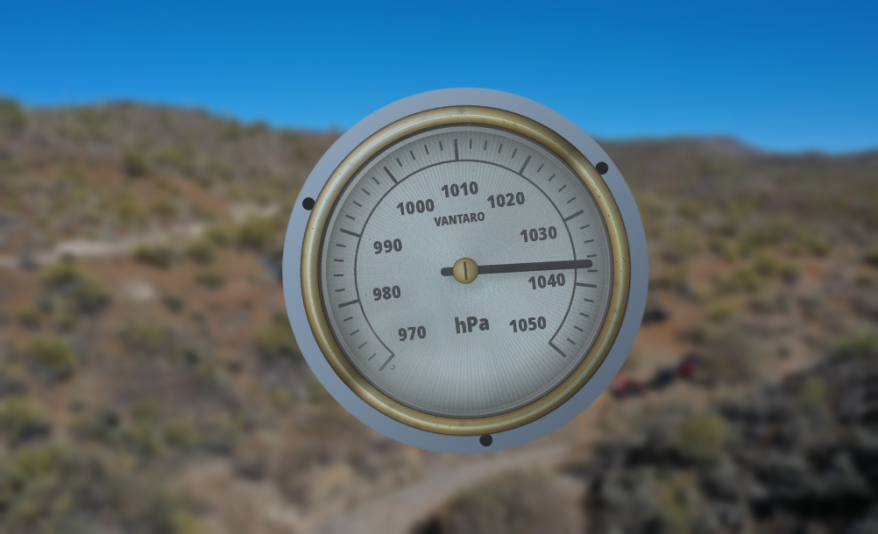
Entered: 1037
